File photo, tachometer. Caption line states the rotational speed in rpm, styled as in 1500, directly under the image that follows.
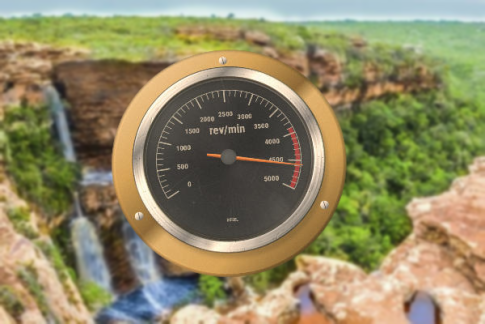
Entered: 4600
